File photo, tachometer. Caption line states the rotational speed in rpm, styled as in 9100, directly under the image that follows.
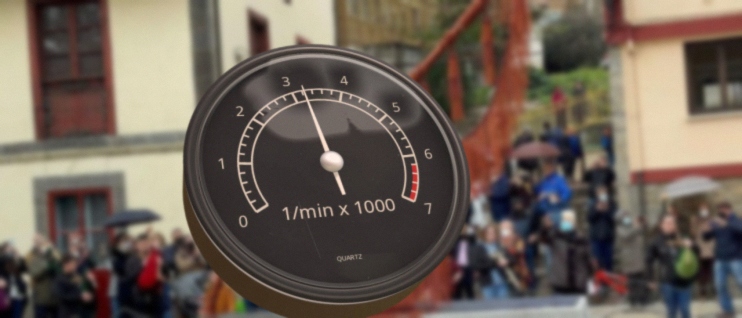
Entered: 3200
